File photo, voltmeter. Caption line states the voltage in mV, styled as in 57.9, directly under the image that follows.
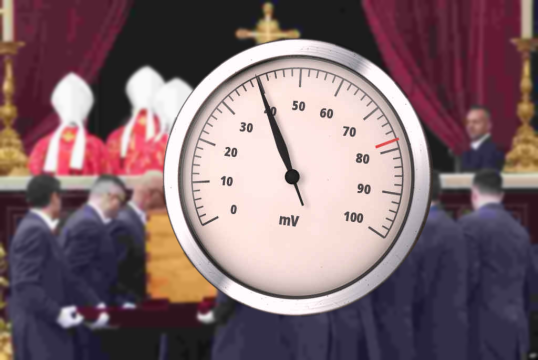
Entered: 40
